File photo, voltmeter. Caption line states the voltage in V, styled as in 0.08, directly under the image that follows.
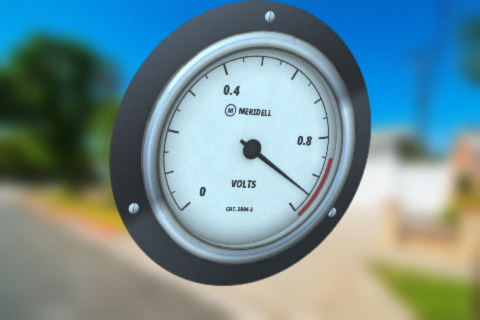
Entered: 0.95
